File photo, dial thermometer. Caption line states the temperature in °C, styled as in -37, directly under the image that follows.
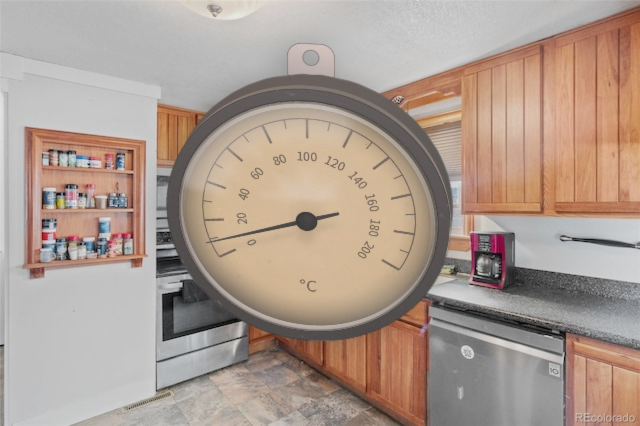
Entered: 10
